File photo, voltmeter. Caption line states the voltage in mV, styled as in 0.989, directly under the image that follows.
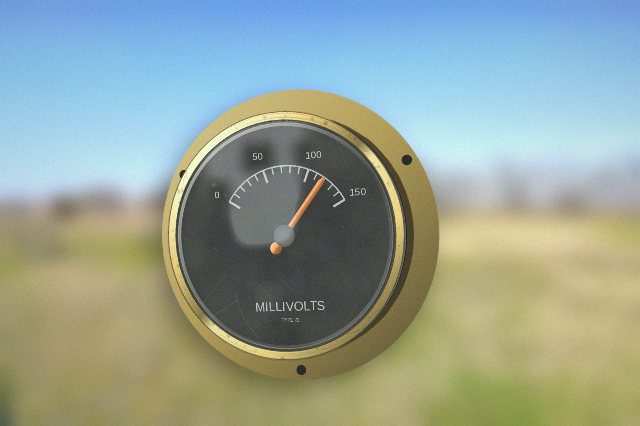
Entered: 120
